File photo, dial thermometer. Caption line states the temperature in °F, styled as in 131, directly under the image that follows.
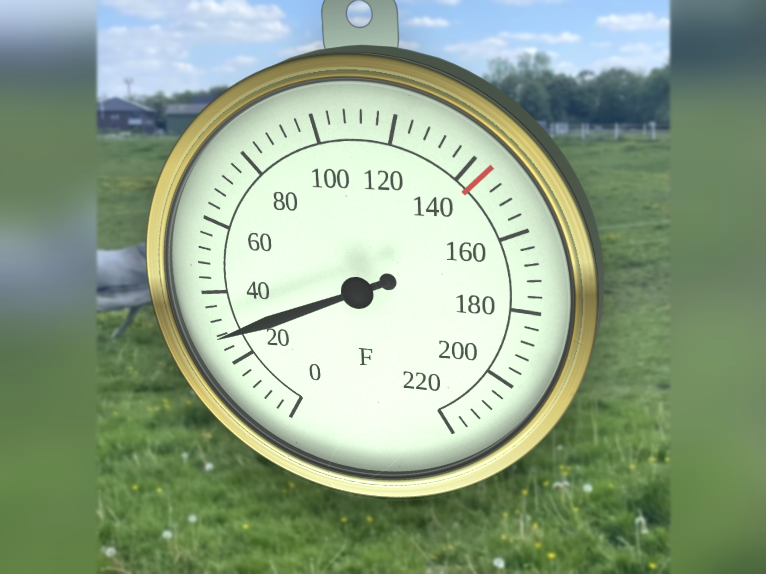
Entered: 28
